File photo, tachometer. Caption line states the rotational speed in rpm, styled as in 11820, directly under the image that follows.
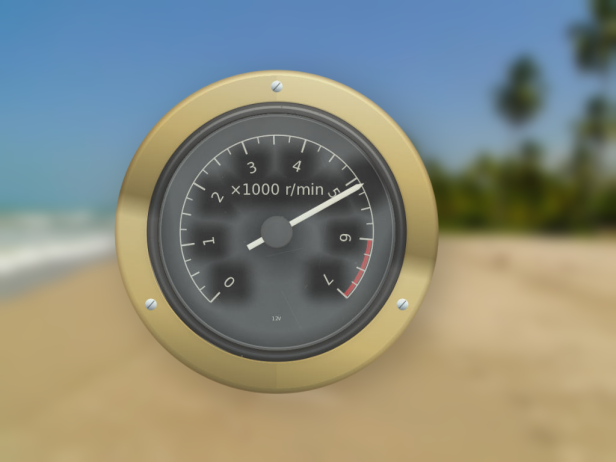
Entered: 5125
